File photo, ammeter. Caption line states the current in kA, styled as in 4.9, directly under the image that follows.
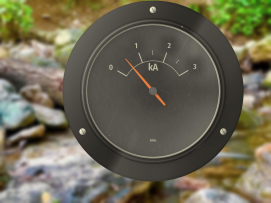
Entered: 0.5
